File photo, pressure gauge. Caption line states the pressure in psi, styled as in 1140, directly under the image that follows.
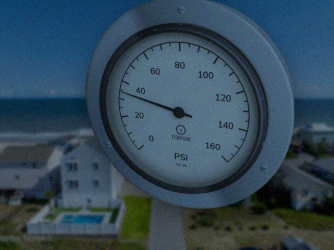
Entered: 35
